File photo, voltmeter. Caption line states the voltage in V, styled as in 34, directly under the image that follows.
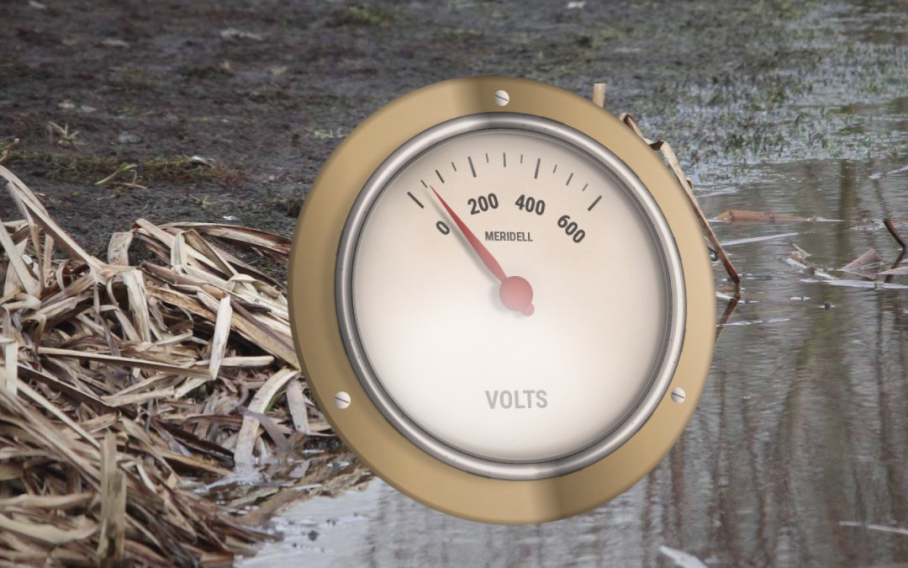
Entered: 50
